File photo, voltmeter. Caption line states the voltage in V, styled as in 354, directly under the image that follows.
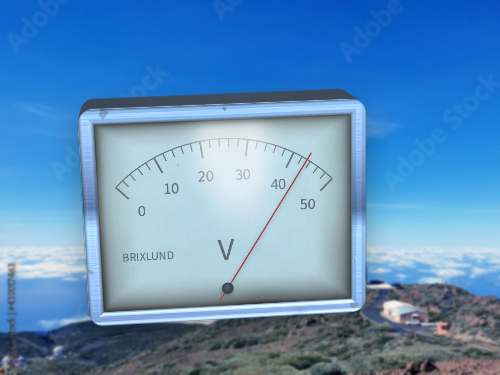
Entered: 43
